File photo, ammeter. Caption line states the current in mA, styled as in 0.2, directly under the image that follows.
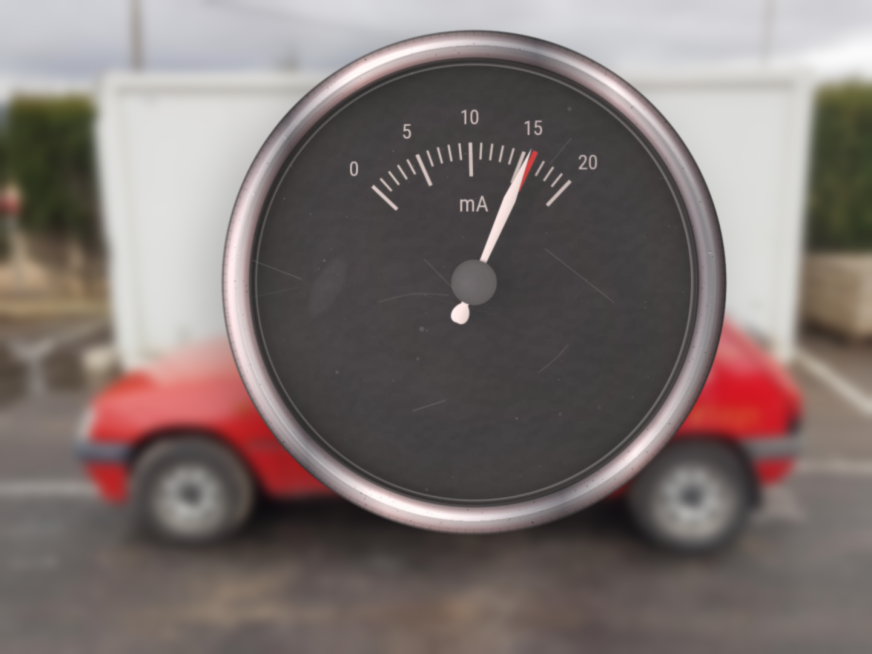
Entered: 15.5
